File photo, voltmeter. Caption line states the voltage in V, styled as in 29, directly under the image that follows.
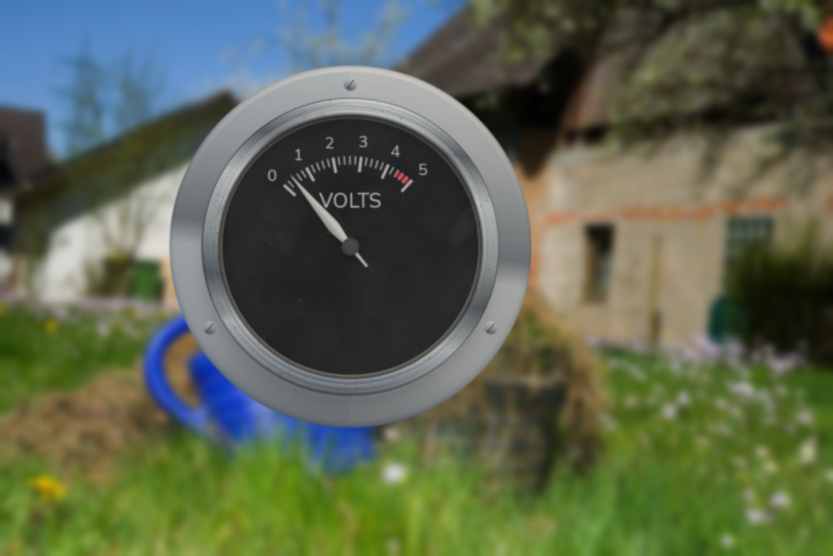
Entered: 0.4
